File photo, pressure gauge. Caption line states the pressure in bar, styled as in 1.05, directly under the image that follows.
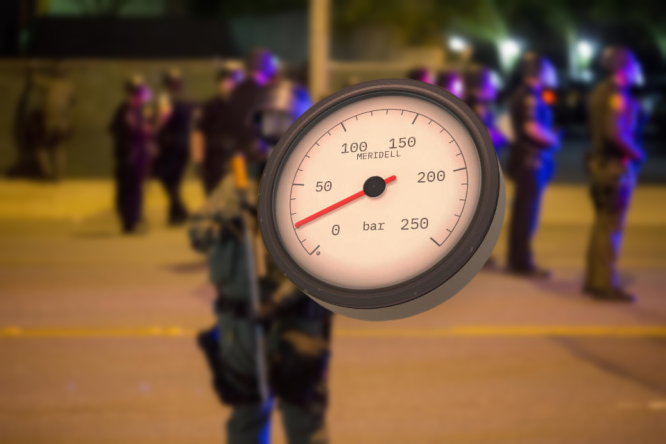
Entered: 20
